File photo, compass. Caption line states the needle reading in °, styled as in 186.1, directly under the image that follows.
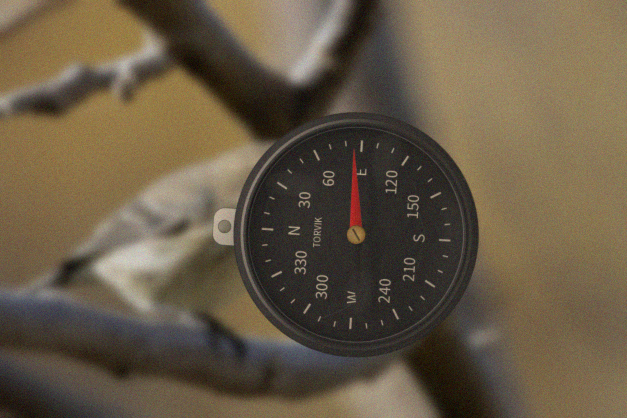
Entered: 85
